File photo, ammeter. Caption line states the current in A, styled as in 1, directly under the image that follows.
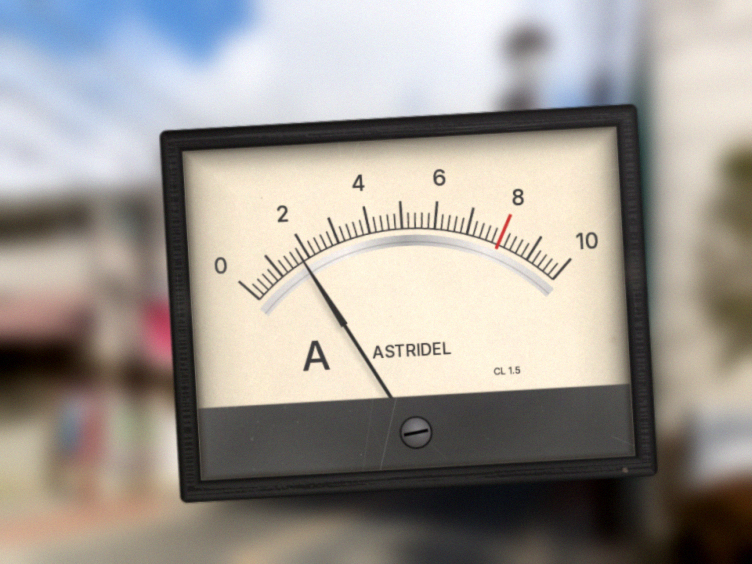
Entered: 1.8
